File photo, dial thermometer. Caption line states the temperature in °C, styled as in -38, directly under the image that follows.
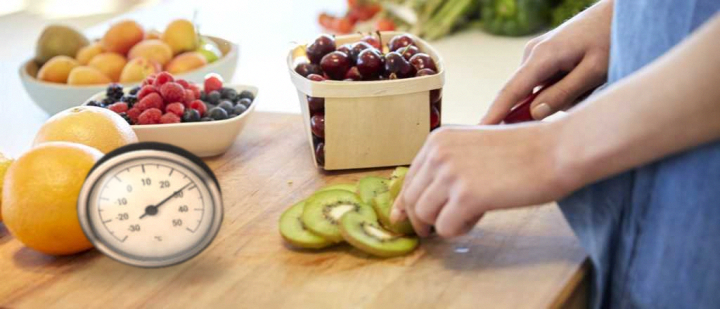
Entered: 27.5
